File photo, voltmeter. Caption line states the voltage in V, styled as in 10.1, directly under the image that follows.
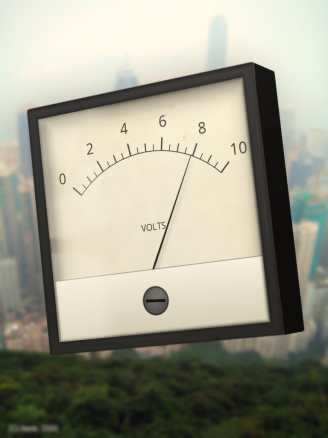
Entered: 8
